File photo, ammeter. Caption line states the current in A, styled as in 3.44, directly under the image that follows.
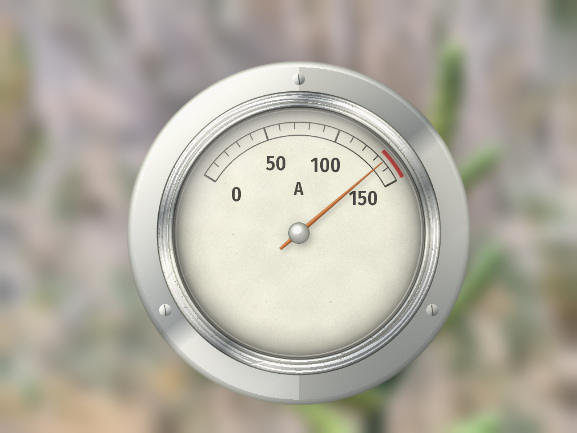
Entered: 135
